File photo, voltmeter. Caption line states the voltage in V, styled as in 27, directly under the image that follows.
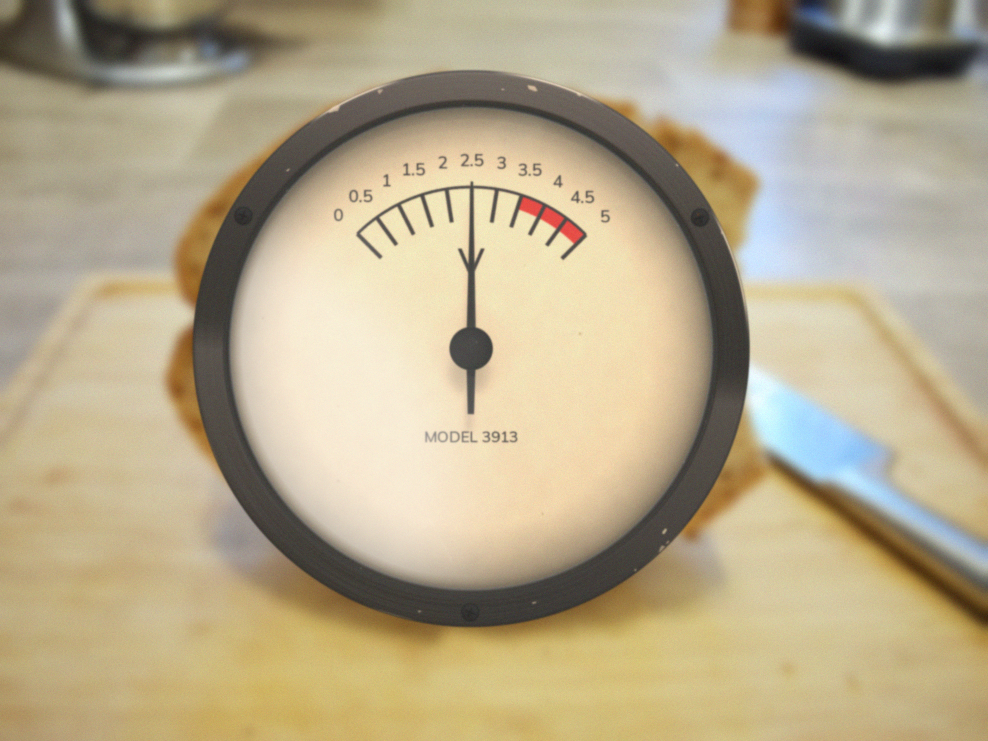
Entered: 2.5
